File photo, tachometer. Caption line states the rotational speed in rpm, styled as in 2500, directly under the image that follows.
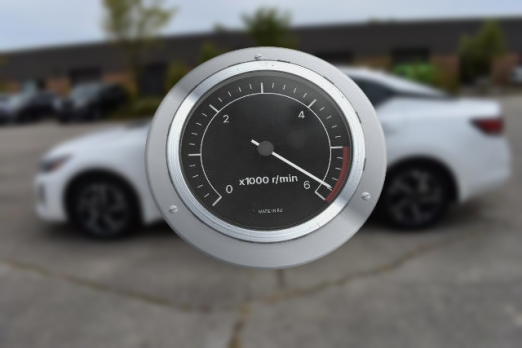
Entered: 5800
